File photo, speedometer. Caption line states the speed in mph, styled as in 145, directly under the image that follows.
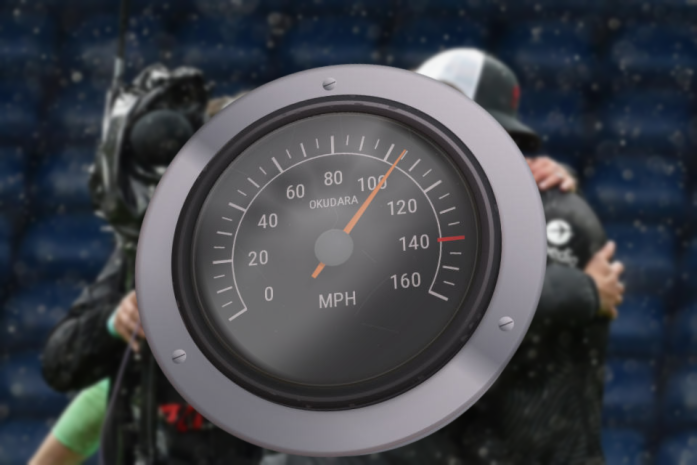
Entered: 105
